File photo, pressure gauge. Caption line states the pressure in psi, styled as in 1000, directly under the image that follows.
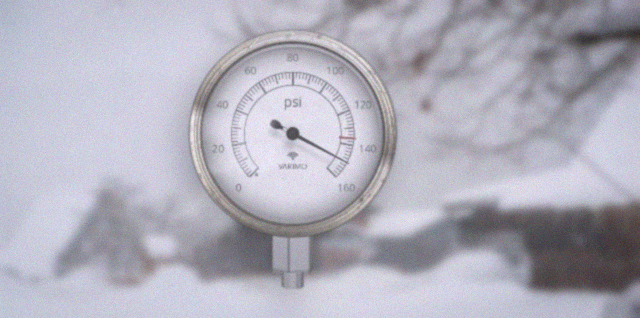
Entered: 150
